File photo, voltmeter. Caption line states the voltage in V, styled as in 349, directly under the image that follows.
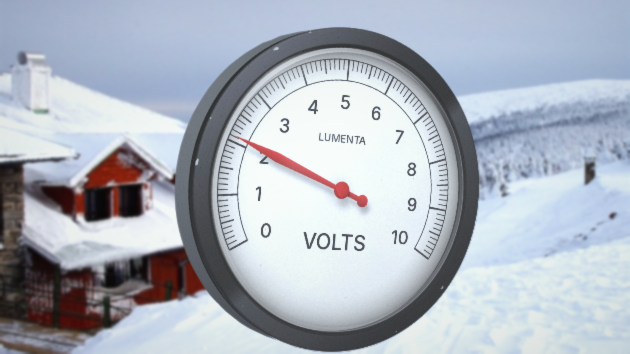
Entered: 2.1
